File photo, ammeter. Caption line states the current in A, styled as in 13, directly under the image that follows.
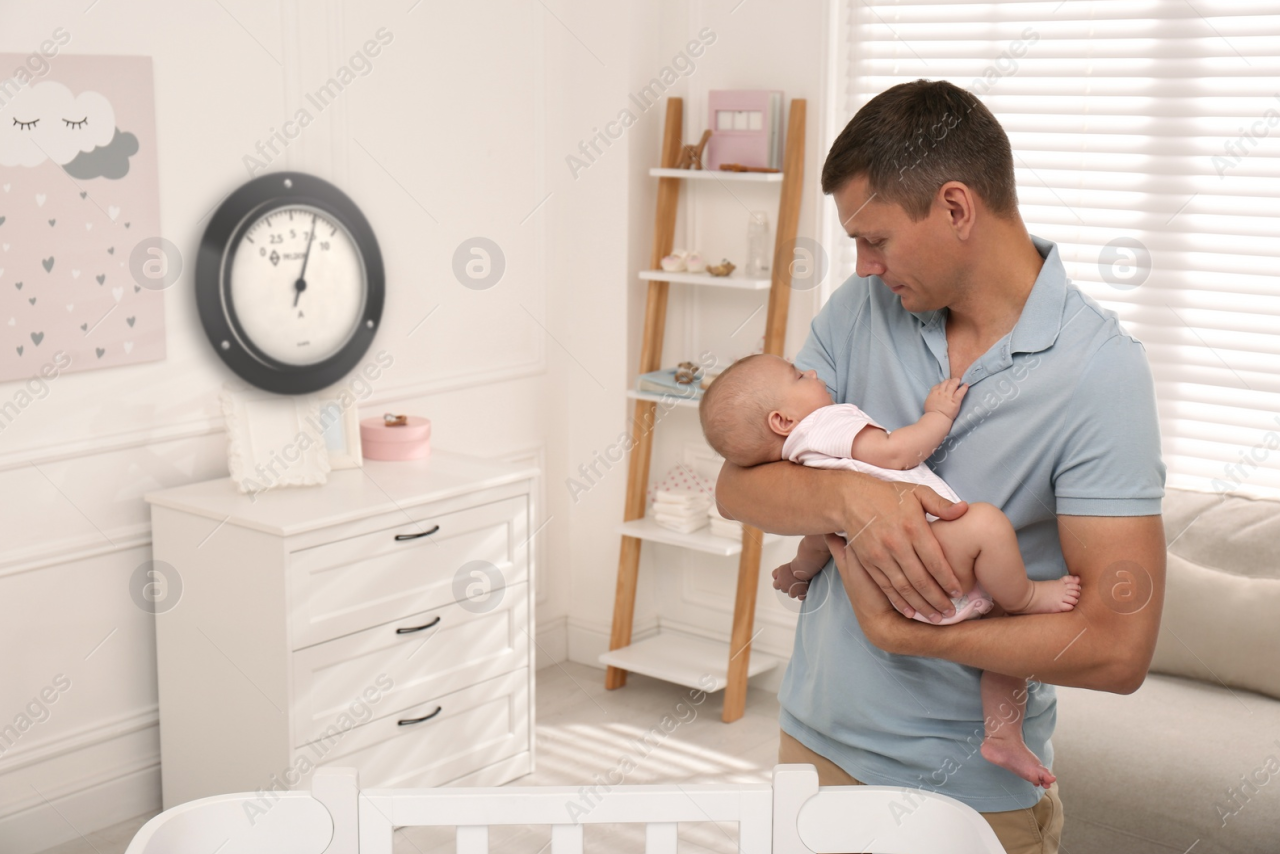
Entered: 7.5
